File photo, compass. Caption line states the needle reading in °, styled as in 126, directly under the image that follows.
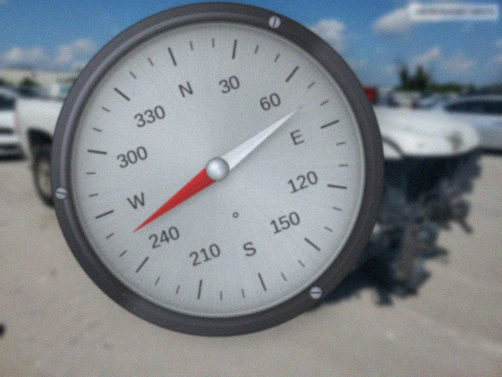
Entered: 255
